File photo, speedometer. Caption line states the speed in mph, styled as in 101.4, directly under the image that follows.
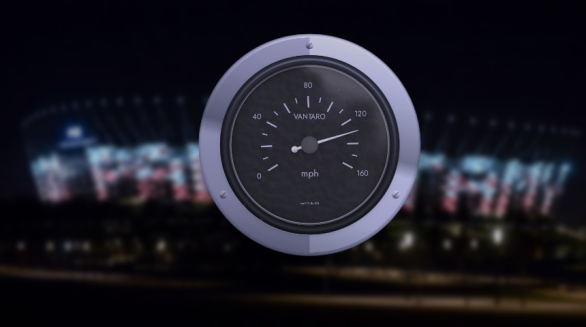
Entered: 130
